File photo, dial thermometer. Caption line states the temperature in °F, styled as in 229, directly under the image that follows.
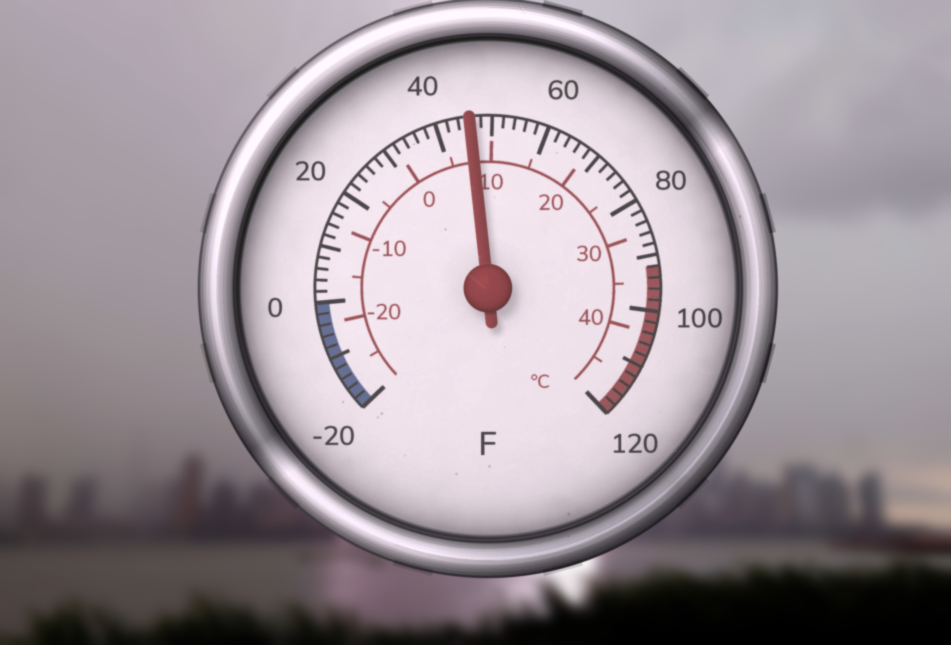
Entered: 46
